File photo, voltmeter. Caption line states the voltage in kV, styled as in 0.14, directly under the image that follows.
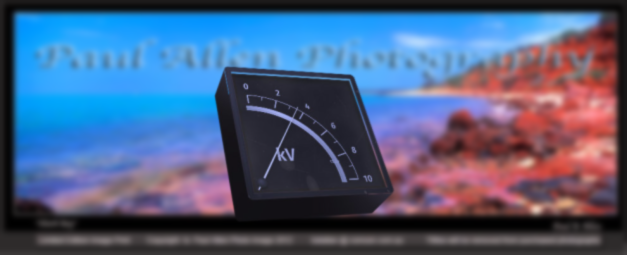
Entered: 3.5
